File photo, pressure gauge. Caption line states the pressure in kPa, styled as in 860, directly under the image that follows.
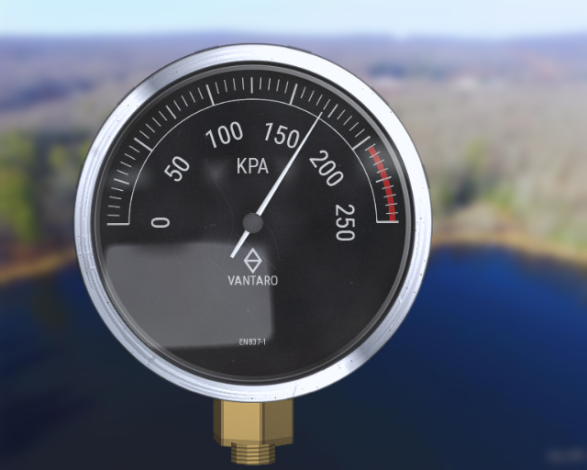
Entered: 170
